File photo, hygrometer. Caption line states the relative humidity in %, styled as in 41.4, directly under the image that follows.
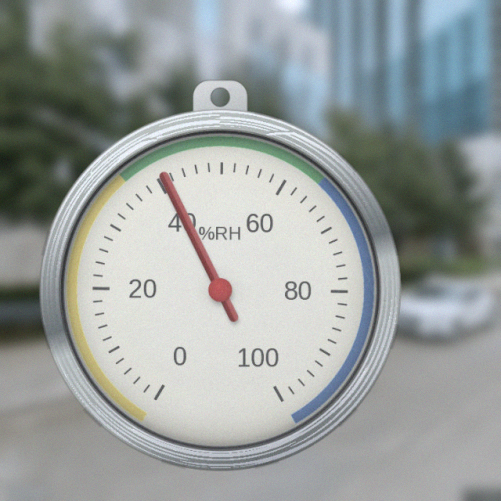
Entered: 41
